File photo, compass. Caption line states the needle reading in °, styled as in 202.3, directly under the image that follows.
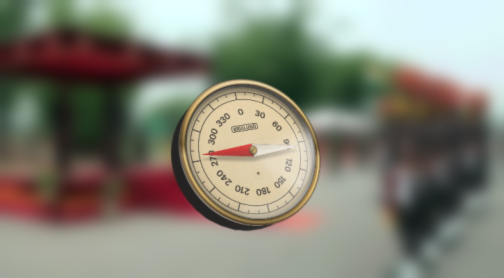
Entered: 275
